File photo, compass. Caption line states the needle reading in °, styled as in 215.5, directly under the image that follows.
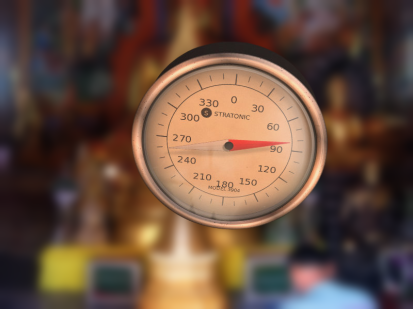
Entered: 80
